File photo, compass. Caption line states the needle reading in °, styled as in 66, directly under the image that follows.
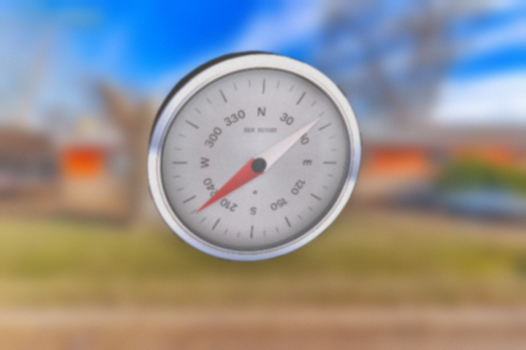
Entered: 230
